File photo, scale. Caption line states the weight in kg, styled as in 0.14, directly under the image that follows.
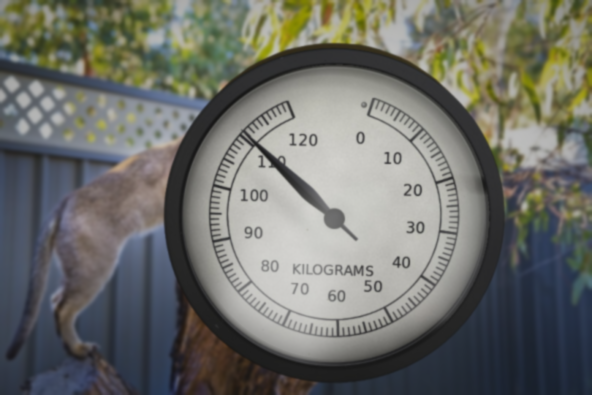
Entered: 111
